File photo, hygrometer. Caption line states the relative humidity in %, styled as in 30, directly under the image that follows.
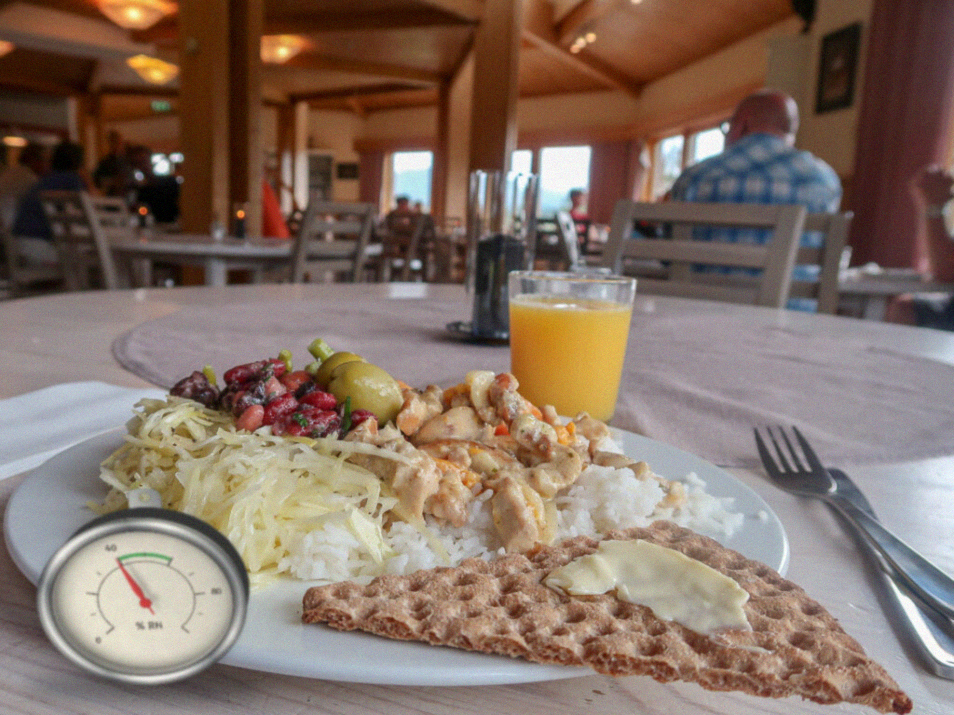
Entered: 40
